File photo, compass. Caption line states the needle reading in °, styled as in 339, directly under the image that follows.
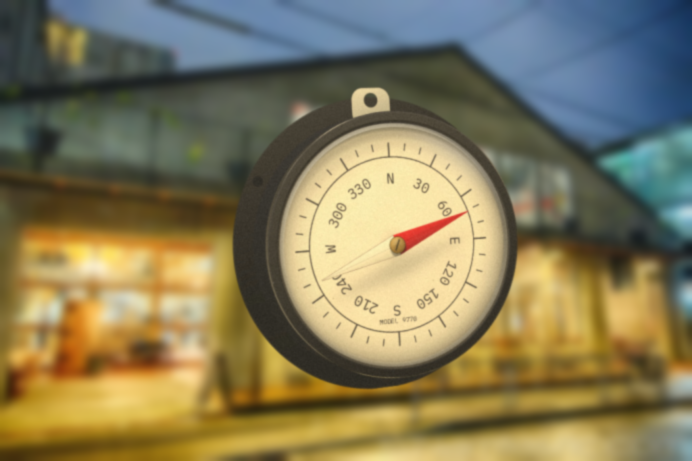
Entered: 70
